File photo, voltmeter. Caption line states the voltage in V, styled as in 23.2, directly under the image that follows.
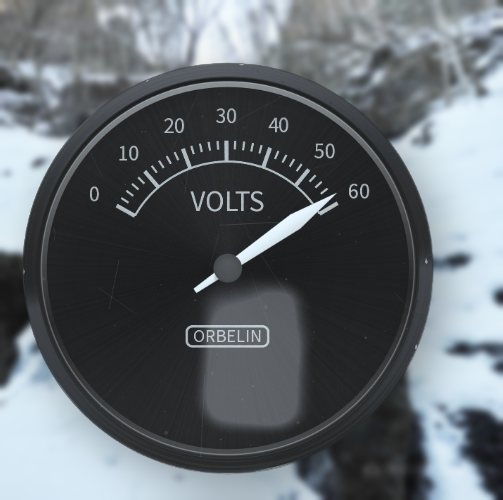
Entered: 58
